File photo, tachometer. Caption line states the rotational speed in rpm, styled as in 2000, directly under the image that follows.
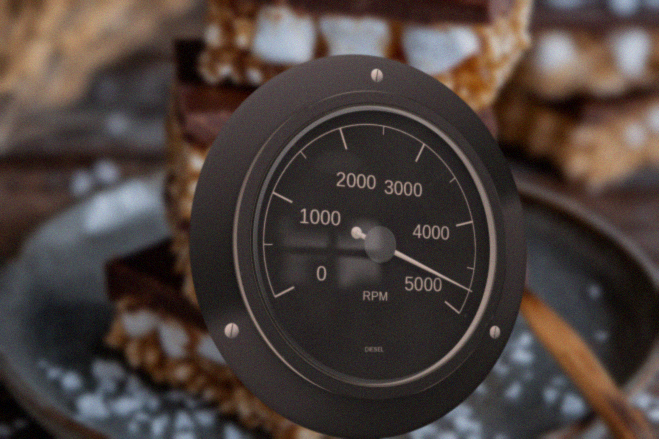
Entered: 4750
